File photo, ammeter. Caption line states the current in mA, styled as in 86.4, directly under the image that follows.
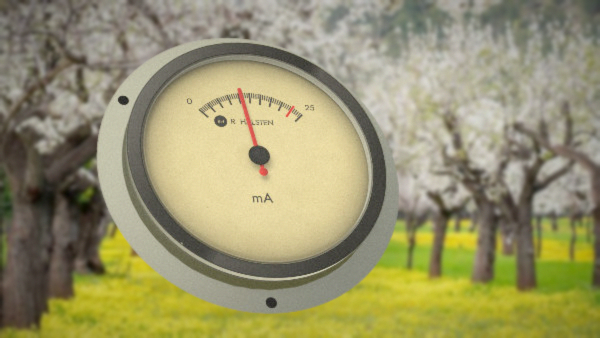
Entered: 10
